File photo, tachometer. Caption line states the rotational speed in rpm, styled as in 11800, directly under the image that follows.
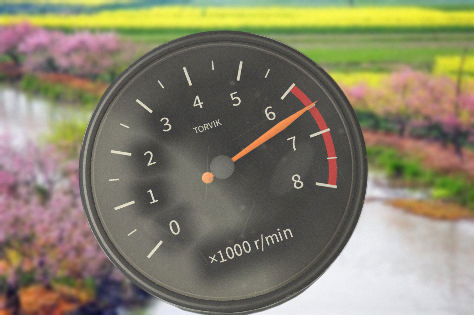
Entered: 6500
